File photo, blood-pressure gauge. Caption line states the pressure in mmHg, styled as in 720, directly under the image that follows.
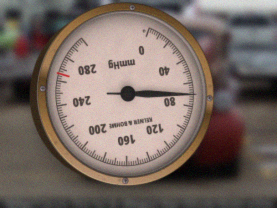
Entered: 70
